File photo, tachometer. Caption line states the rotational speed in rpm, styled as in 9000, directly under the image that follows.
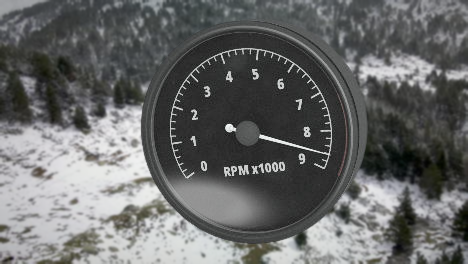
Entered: 8600
